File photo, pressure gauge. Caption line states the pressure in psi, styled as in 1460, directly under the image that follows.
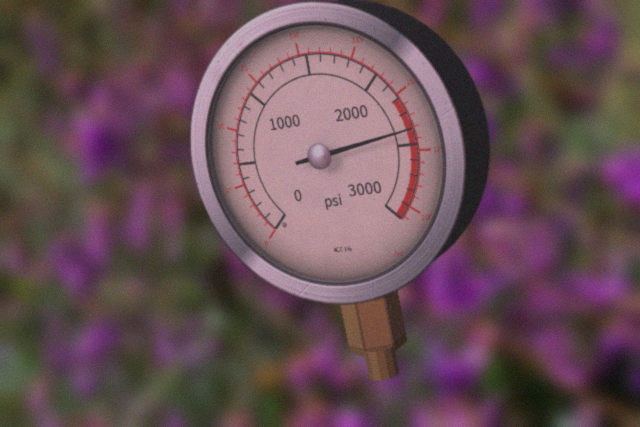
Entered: 2400
